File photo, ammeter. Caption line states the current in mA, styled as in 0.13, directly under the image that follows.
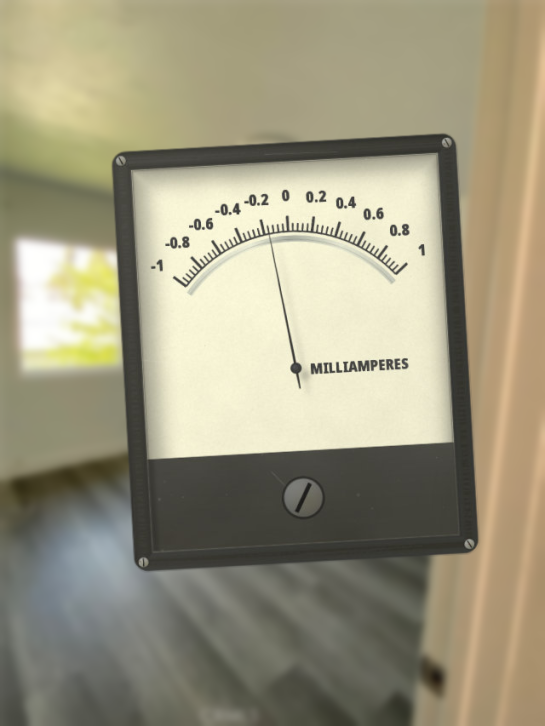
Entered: -0.16
